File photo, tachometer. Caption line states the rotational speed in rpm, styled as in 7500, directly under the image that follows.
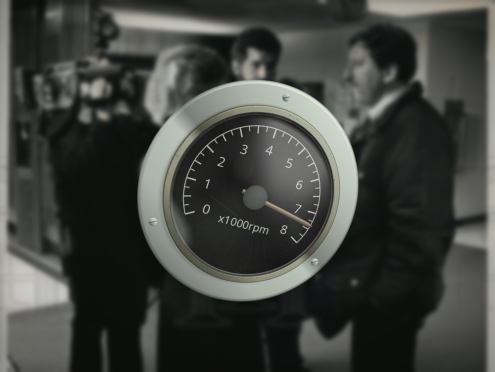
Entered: 7375
